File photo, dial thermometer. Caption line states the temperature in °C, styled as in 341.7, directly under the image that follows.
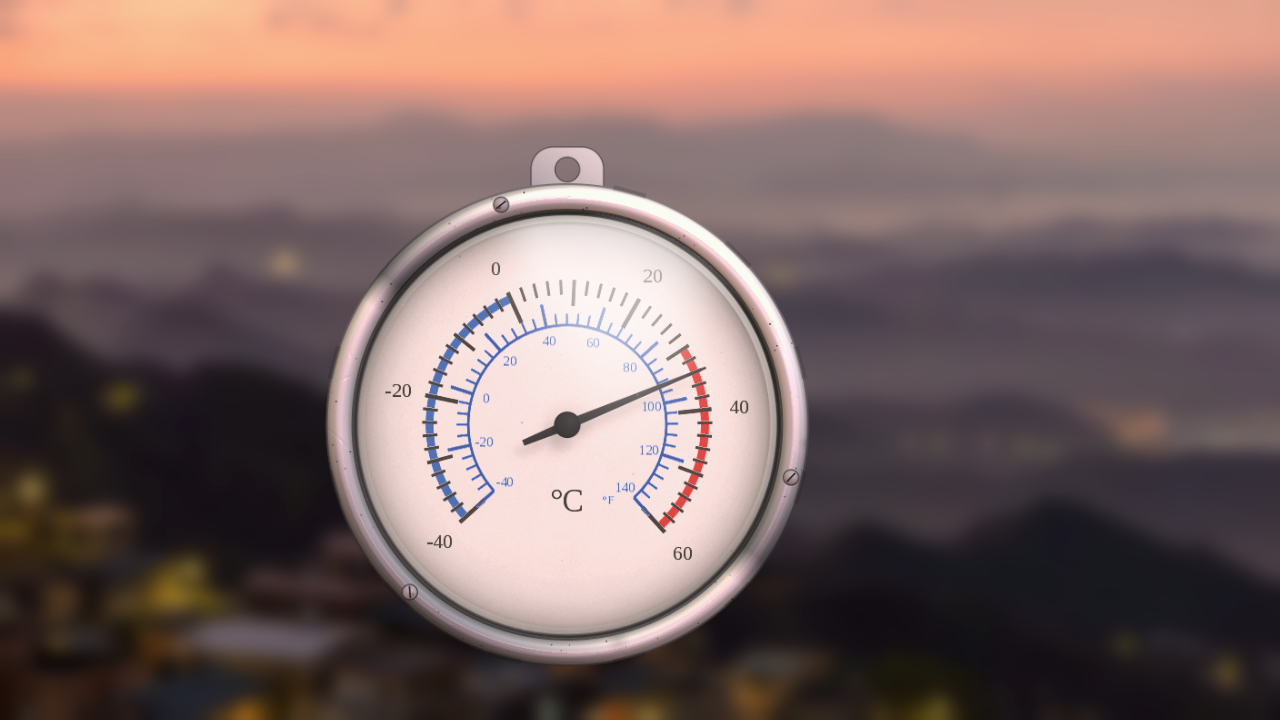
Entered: 34
